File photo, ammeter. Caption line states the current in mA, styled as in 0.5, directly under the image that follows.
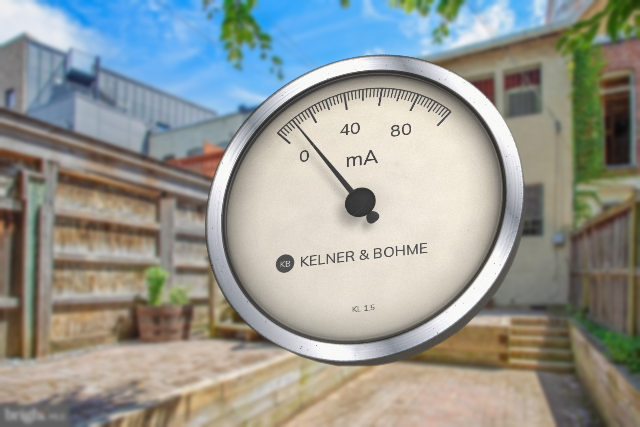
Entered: 10
